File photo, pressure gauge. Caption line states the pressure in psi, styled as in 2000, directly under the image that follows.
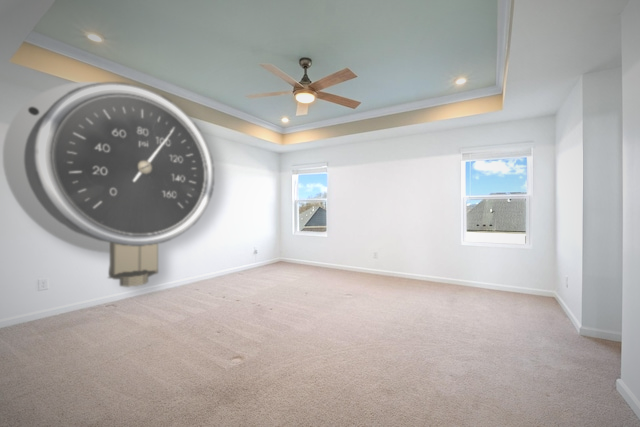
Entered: 100
